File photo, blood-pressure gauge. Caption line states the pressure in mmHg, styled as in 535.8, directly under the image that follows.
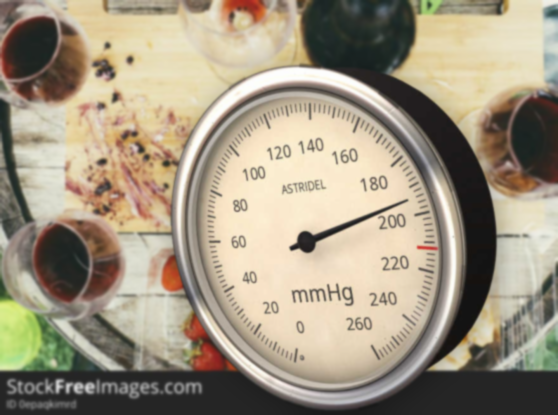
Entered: 194
